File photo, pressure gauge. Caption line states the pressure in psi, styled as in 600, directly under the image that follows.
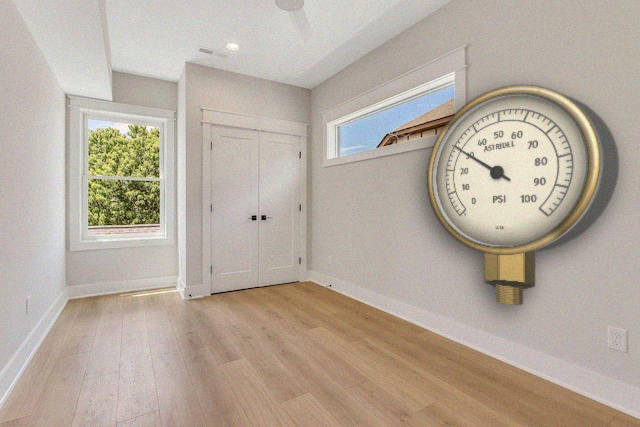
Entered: 30
